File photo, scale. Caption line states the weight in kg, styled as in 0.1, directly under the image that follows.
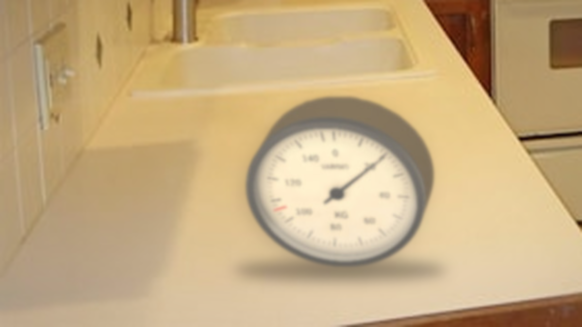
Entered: 20
